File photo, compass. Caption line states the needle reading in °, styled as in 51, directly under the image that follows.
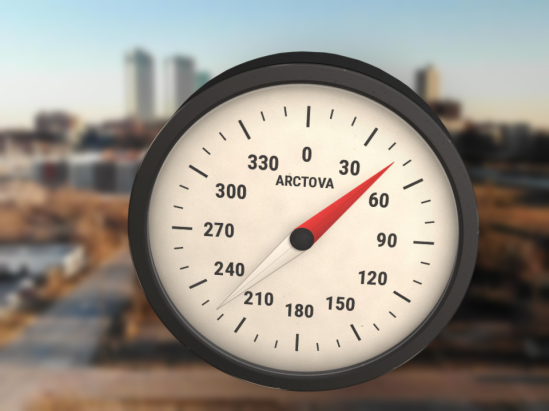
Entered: 45
